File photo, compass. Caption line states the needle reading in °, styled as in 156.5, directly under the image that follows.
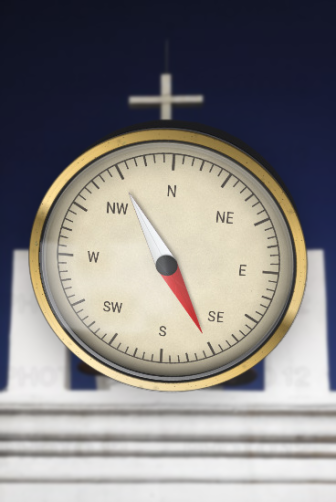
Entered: 150
